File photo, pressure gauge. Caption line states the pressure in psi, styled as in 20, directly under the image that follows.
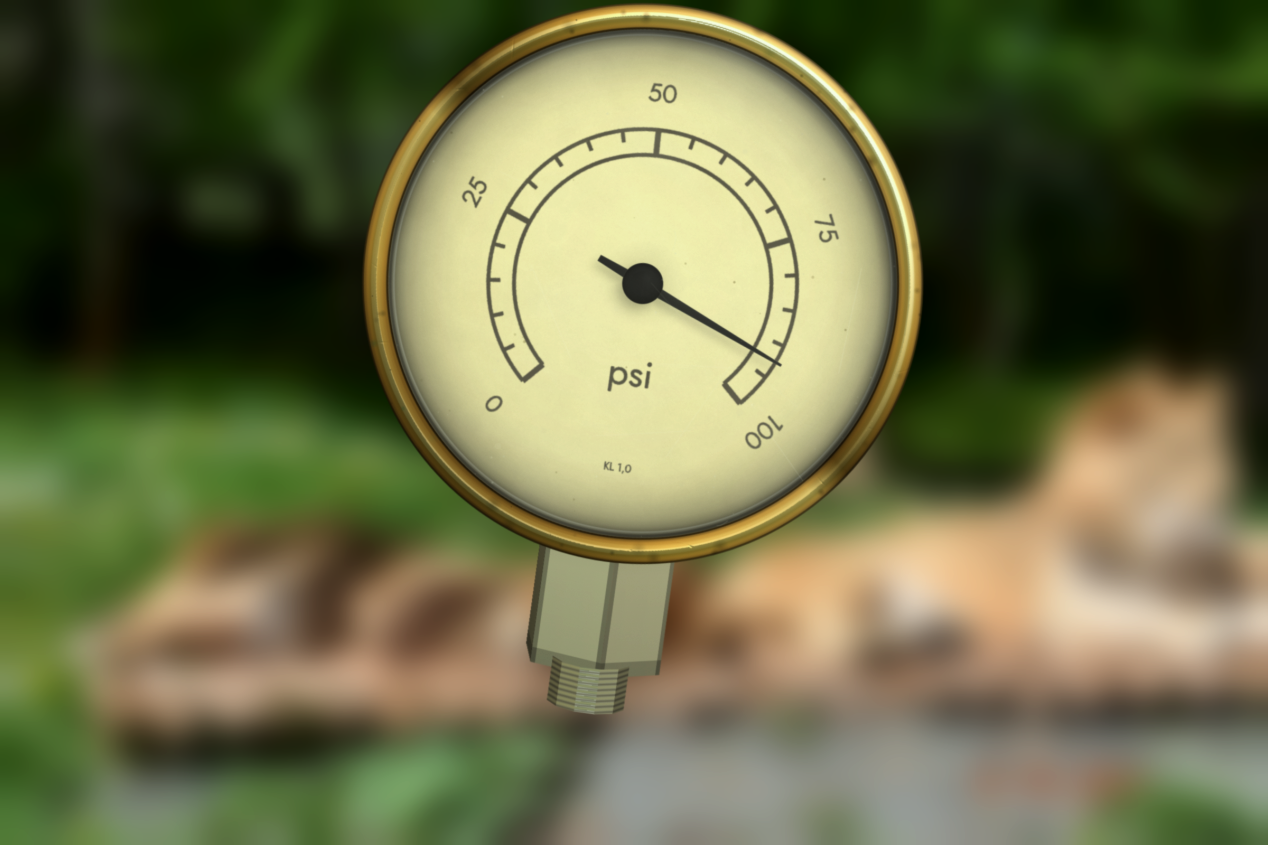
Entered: 92.5
